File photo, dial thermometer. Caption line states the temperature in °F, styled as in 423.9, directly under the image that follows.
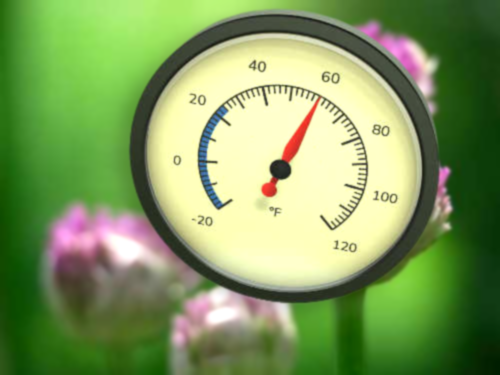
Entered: 60
